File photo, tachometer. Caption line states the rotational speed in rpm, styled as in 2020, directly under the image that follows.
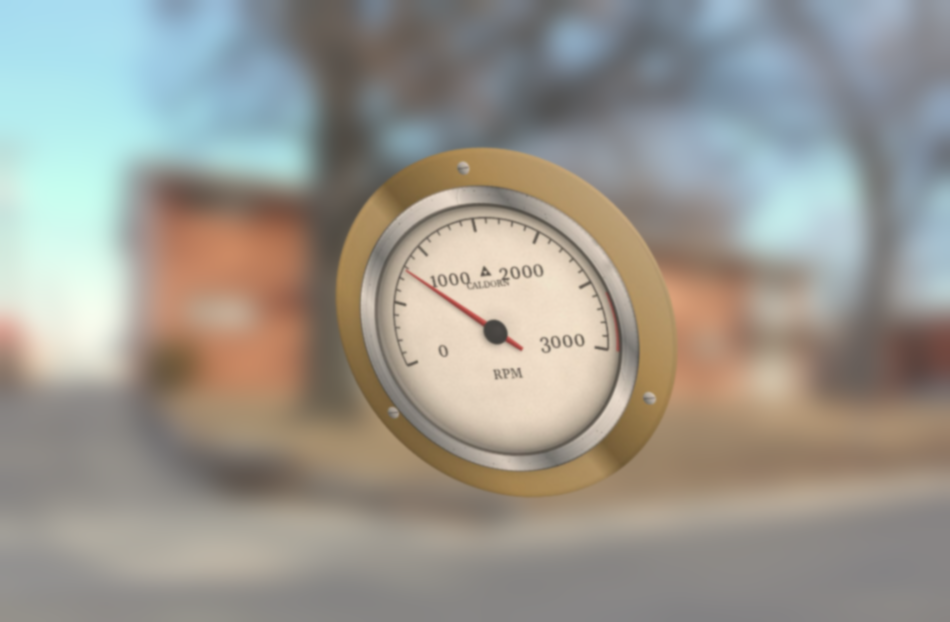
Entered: 800
